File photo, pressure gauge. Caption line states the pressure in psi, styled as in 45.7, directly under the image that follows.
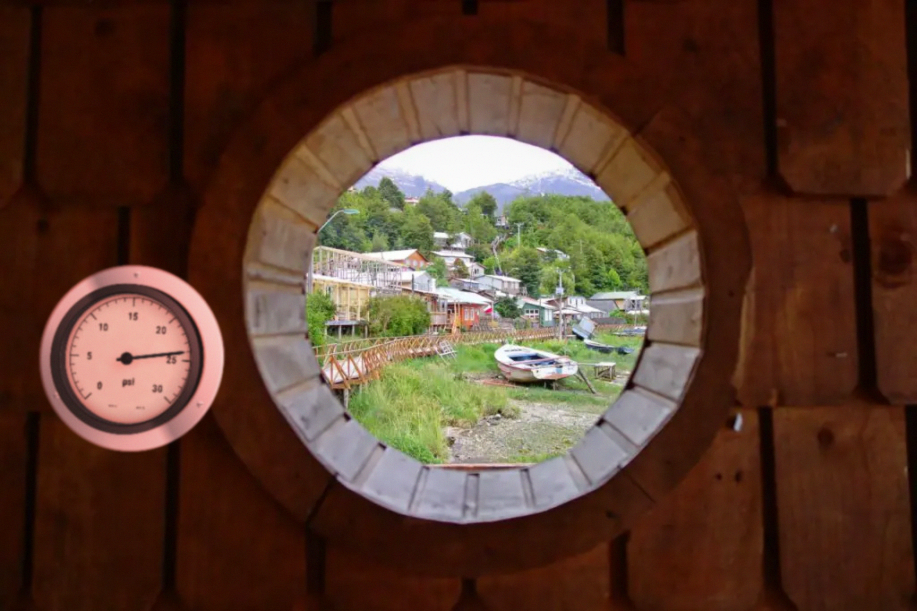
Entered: 24
